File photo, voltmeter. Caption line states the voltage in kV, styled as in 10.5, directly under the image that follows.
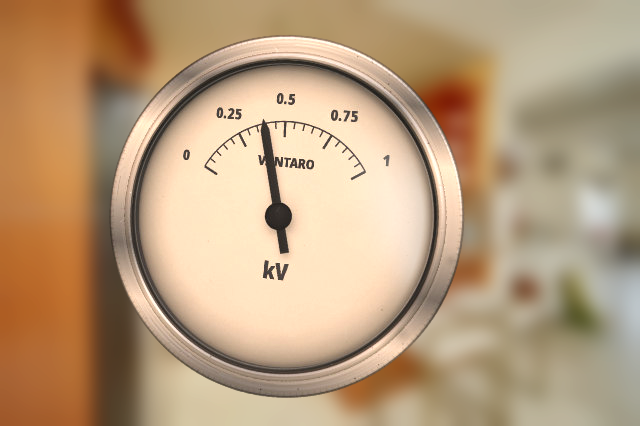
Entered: 0.4
